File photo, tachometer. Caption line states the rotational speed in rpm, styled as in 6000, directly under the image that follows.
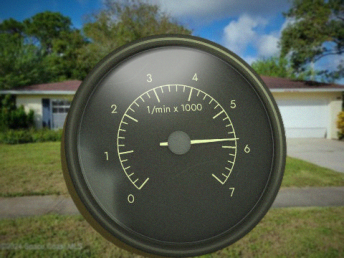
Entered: 5800
